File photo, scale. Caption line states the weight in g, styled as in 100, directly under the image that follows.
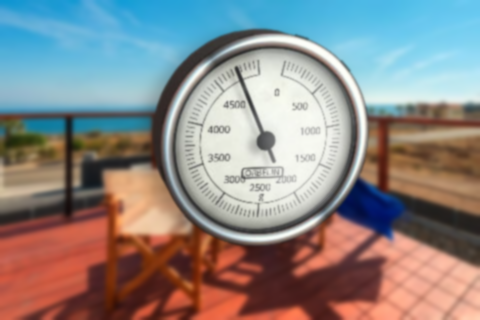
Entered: 4750
